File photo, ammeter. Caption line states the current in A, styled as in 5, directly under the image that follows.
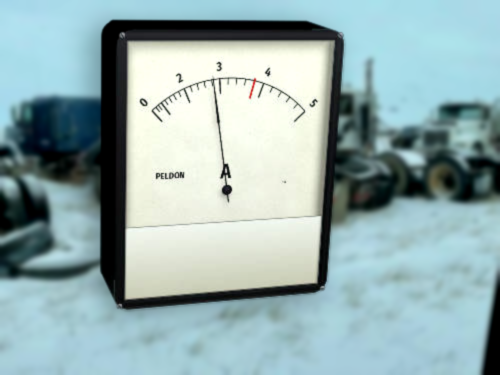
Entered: 2.8
